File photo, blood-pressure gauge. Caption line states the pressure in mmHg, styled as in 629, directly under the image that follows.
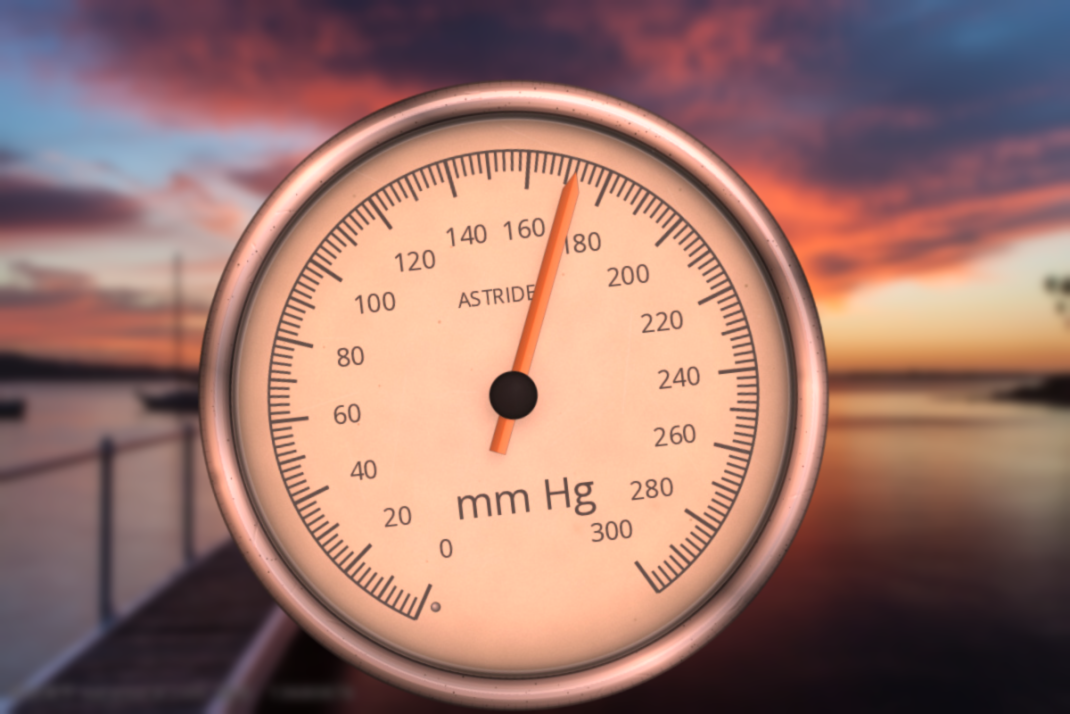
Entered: 172
